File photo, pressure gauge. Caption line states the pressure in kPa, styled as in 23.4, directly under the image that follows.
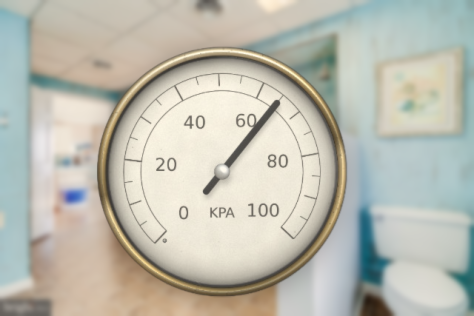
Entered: 65
